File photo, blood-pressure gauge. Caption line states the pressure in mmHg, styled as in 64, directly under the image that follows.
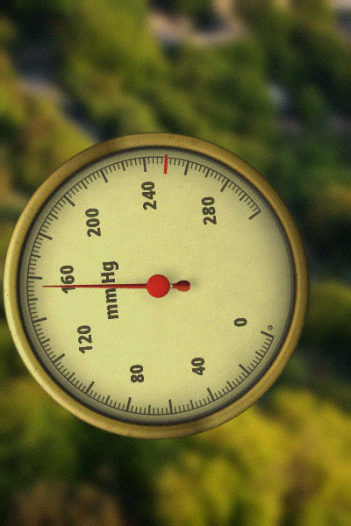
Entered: 156
